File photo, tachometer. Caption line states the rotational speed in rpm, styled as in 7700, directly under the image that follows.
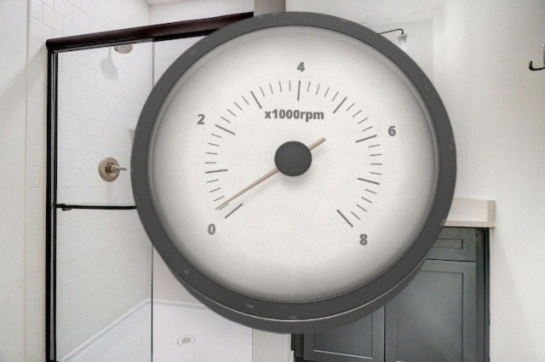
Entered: 200
